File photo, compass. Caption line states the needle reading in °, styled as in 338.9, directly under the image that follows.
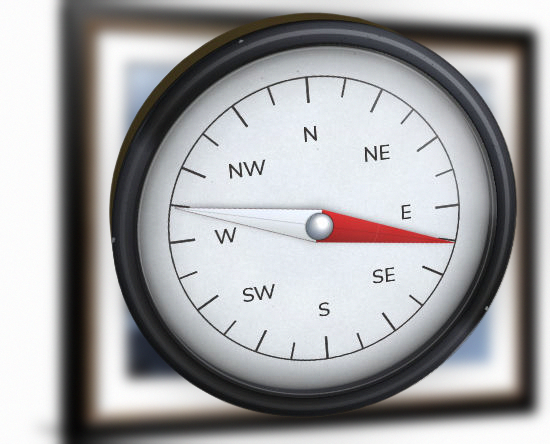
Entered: 105
